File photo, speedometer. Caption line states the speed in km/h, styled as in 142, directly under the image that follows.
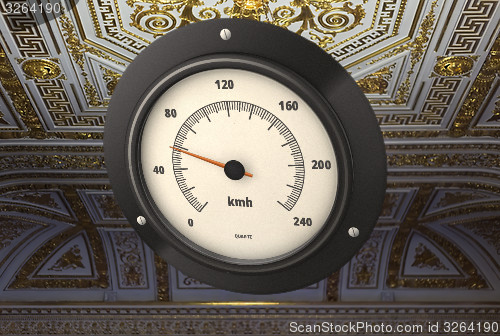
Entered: 60
